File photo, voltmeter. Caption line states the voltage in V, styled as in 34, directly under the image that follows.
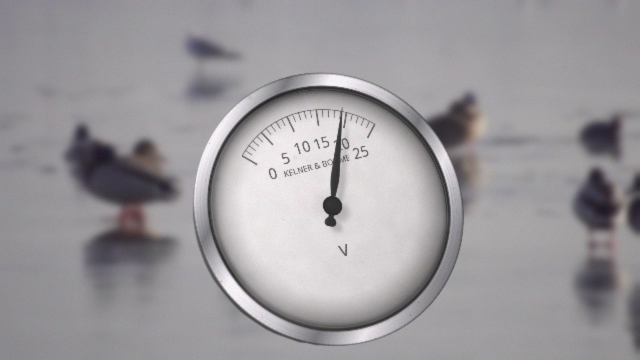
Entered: 19
